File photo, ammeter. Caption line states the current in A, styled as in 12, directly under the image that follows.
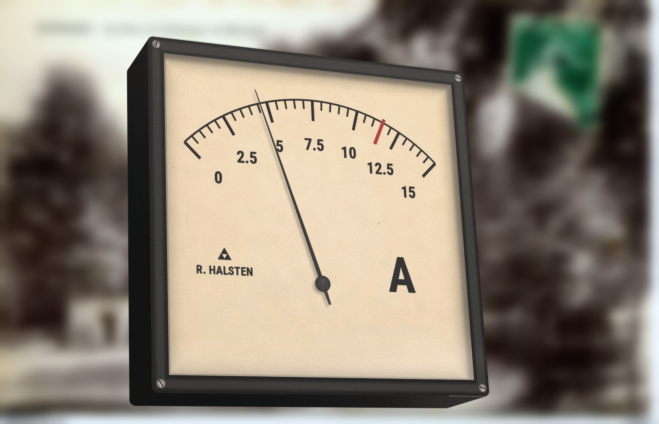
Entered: 4.5
